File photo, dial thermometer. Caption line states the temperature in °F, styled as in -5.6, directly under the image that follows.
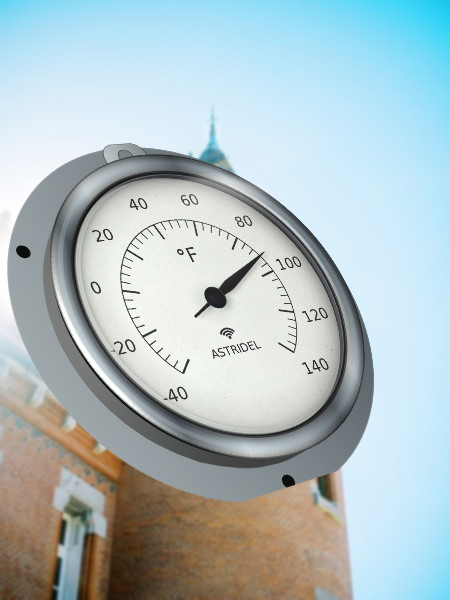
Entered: 92
